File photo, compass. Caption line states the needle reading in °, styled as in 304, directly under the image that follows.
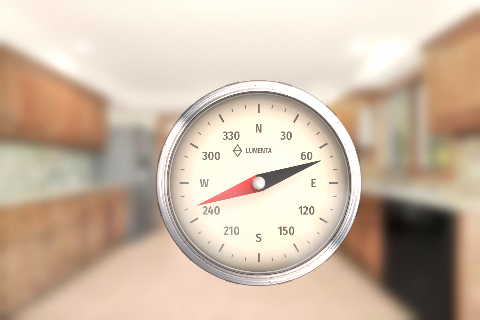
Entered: 250
